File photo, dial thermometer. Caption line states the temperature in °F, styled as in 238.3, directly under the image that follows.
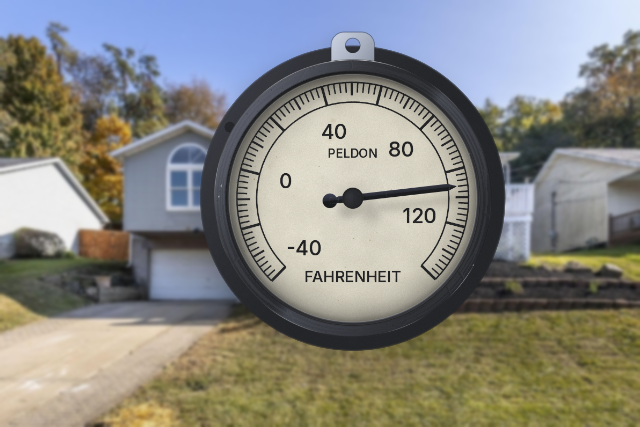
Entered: 106
